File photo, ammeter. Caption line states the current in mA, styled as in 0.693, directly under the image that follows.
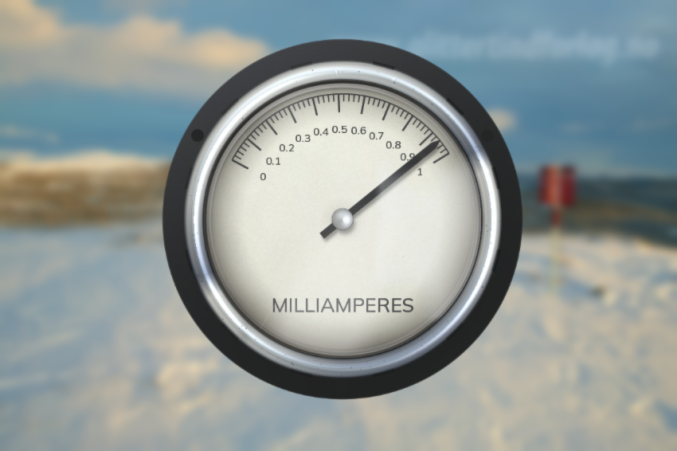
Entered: 0.94
